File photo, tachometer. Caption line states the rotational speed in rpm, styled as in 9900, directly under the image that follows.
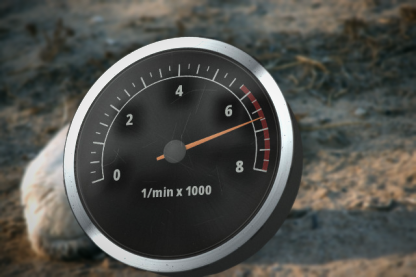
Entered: 6750
